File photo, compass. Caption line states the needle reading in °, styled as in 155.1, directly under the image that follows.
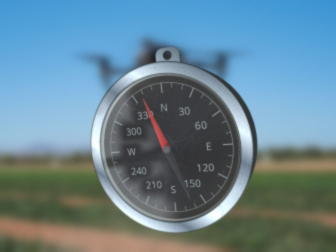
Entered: 340
